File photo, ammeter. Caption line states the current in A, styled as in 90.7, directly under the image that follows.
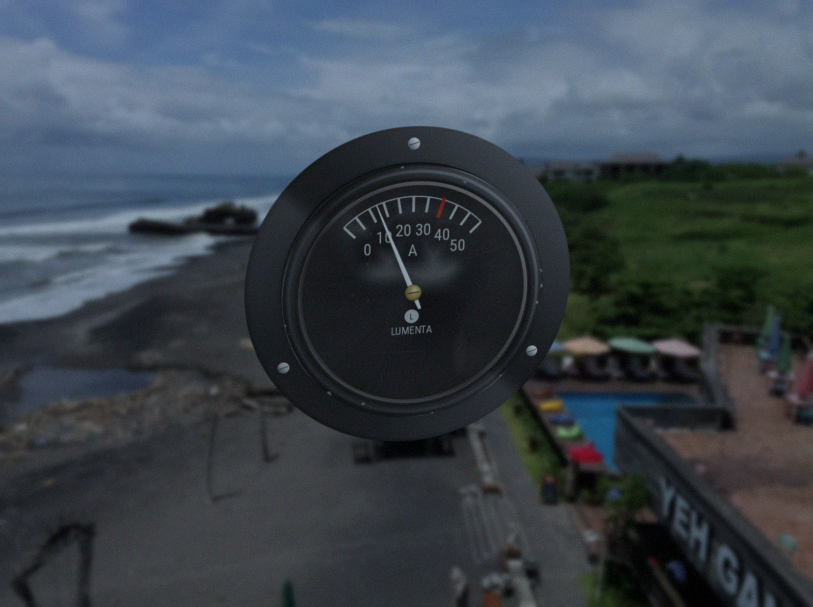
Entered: 12.5
